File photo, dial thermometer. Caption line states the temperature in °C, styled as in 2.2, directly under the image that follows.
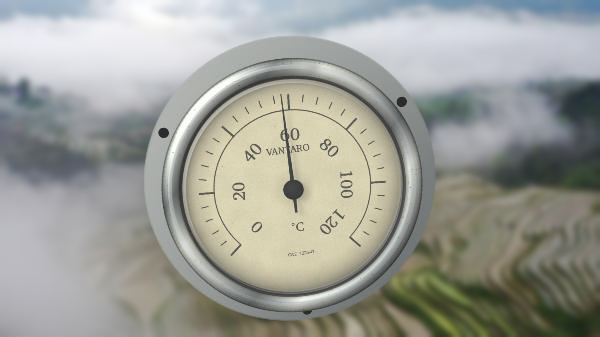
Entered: 58
